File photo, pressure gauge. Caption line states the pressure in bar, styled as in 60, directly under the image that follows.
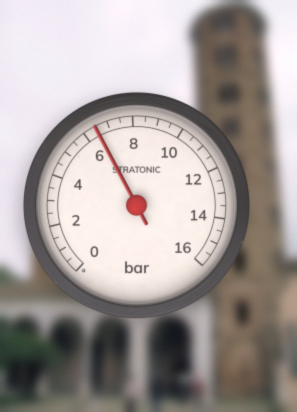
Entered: 6.5
